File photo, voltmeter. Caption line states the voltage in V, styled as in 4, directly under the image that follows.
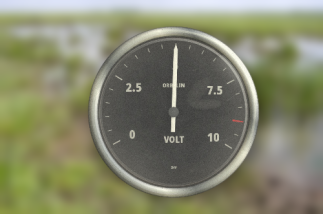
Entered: 5
